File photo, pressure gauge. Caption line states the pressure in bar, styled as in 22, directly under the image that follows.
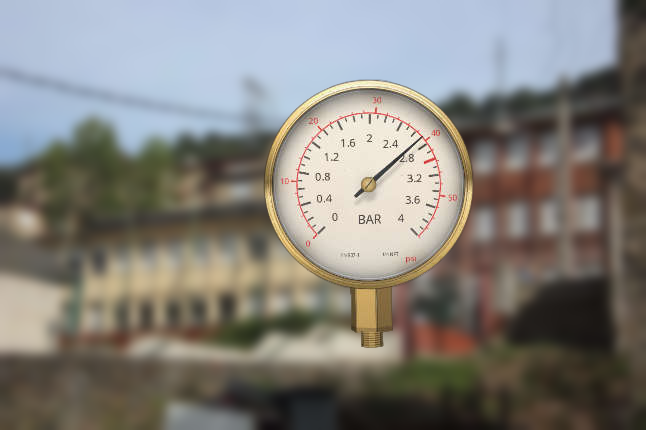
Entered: 2.7
